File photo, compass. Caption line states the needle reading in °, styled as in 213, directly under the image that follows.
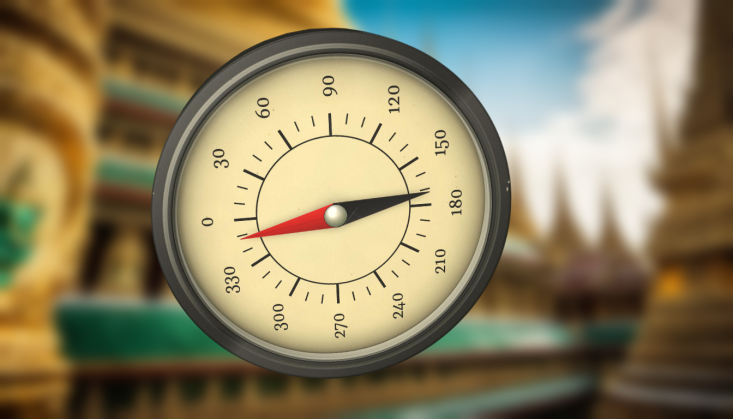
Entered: 350
